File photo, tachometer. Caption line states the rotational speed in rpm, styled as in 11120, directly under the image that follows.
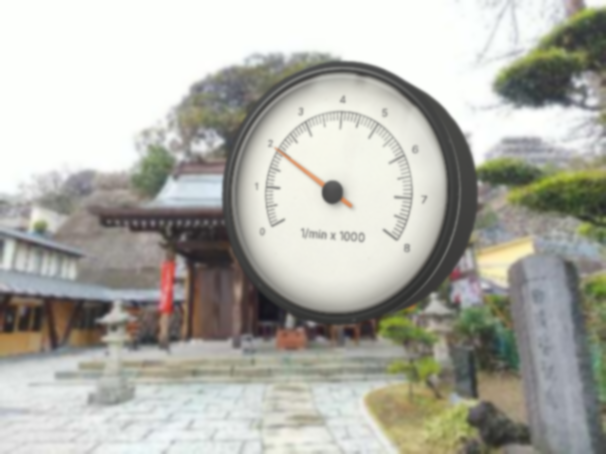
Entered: 2000
